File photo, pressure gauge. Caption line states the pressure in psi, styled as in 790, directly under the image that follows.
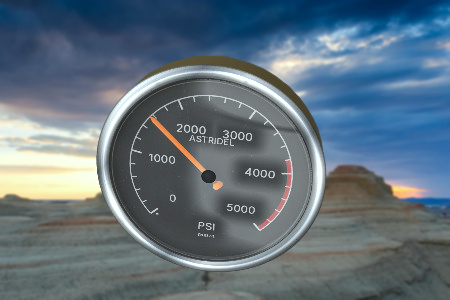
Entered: 1600
